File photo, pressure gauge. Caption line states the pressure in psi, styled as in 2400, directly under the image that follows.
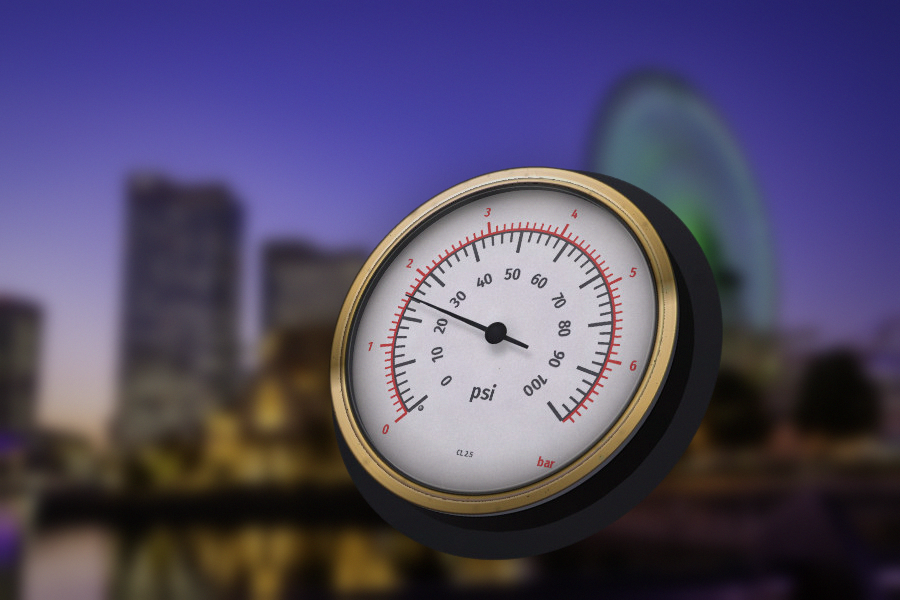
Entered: 24
